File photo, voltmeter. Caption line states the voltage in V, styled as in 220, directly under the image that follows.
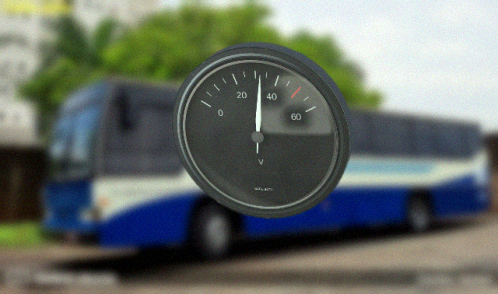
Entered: 32.5
